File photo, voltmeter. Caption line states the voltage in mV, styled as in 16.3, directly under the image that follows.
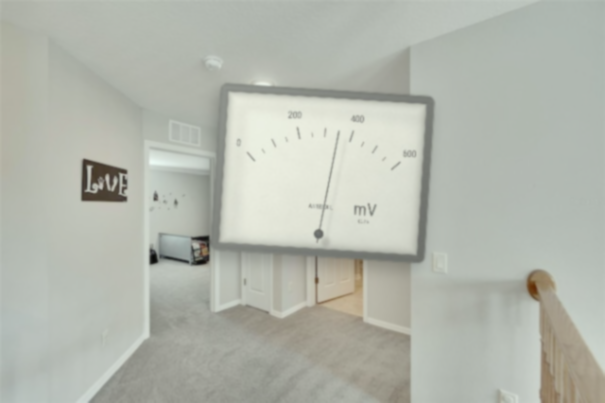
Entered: 350
